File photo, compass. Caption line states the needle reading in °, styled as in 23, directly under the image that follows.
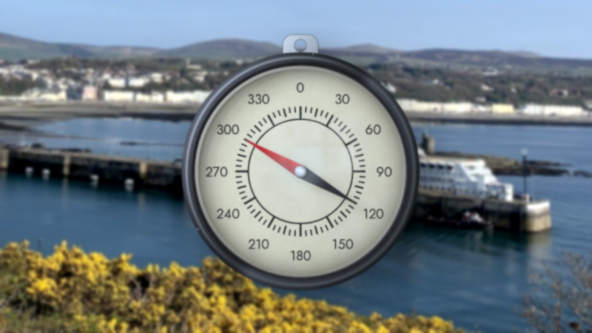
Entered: 300
